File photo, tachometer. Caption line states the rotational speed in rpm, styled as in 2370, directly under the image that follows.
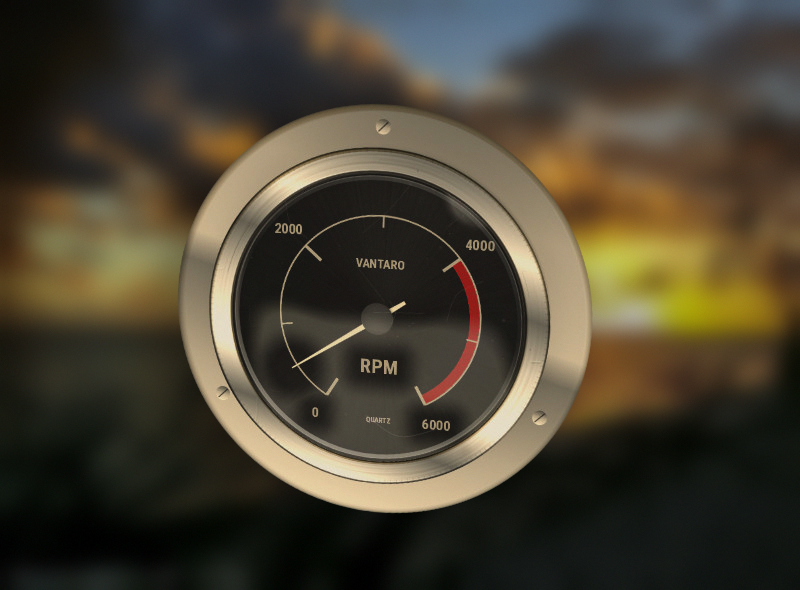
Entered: 500
